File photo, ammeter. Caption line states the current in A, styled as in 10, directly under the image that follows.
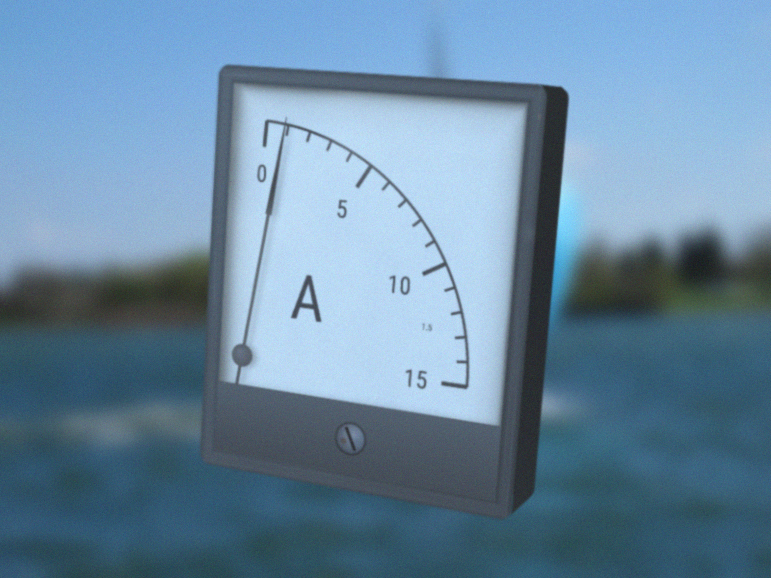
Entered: 1
